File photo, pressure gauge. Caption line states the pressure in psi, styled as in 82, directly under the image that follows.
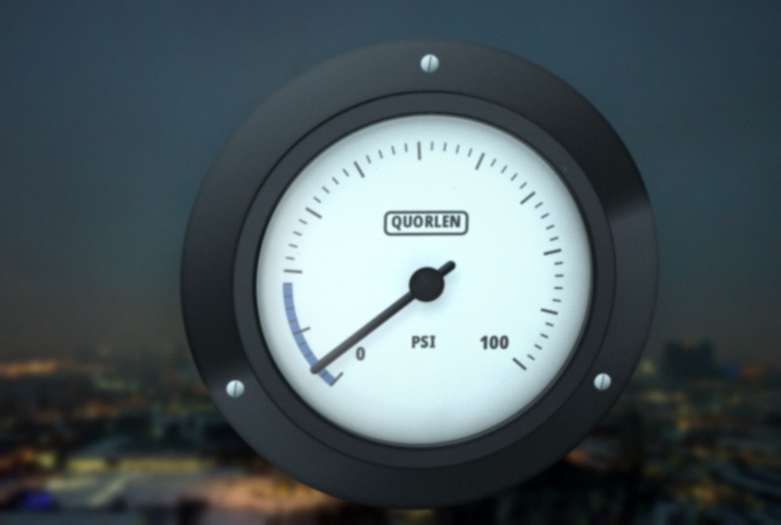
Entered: 4
